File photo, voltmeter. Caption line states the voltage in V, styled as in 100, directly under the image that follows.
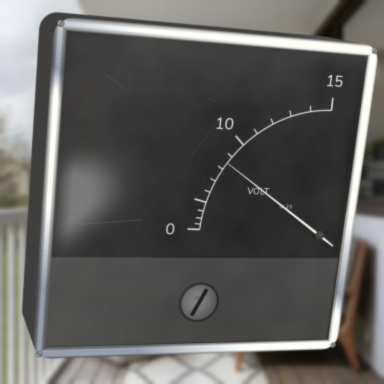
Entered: 8.5
